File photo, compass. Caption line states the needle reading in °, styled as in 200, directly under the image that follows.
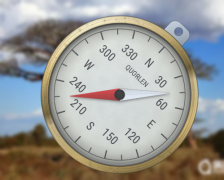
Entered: 225
